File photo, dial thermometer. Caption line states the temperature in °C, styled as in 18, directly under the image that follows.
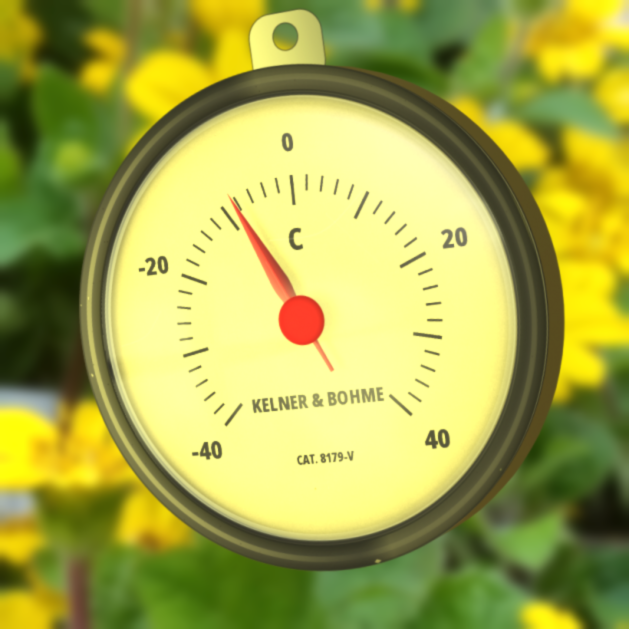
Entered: -8
